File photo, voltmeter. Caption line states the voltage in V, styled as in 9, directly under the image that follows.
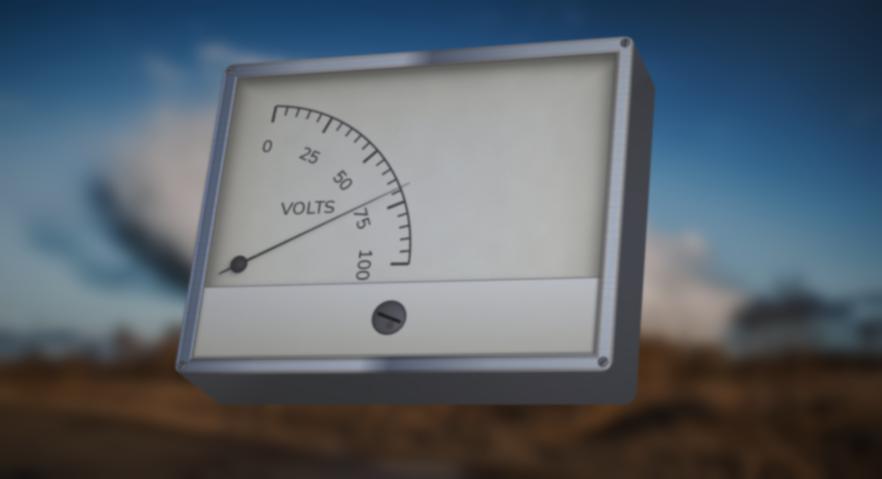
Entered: 70
